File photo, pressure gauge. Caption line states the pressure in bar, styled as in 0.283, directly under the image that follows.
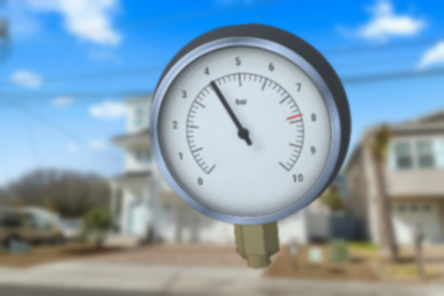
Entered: 4
